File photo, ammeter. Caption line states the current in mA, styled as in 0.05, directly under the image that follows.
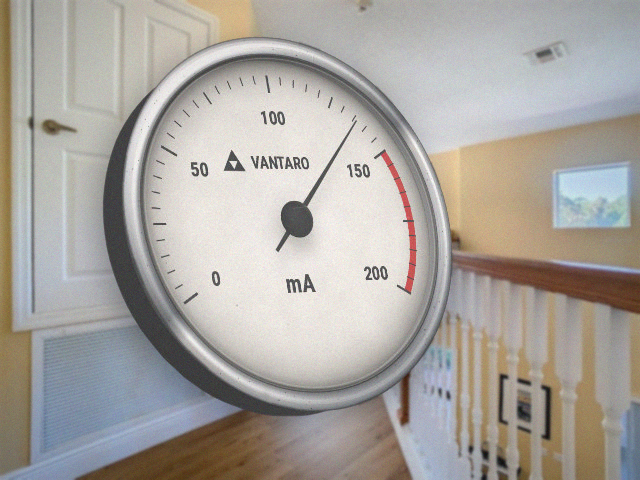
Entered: 135
